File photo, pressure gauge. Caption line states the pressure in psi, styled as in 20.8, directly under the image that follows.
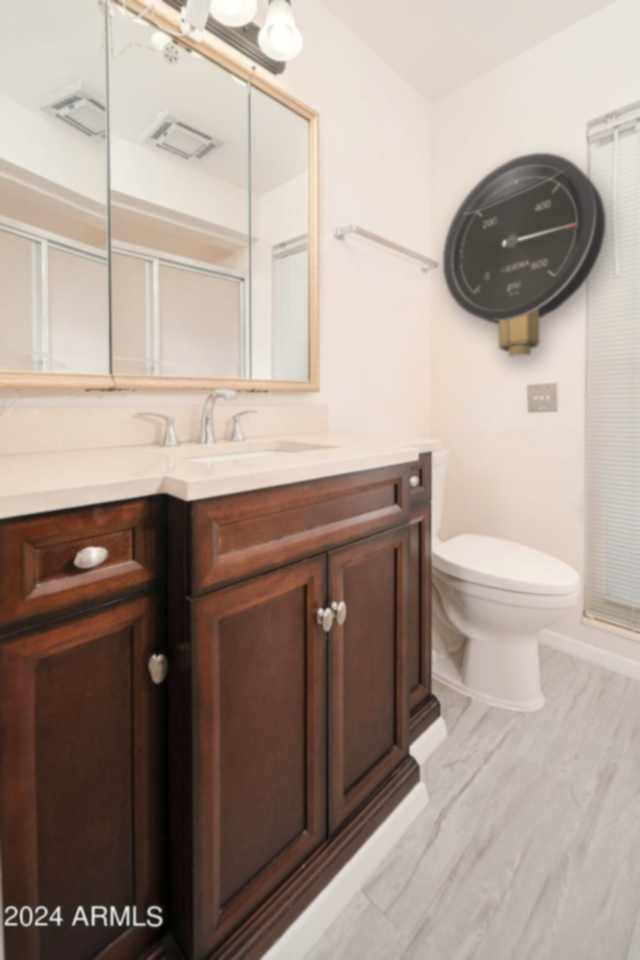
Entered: 500
